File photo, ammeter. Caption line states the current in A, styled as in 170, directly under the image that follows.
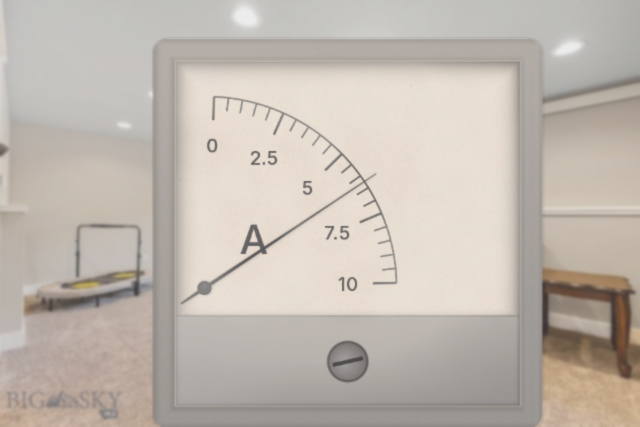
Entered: 6.25
